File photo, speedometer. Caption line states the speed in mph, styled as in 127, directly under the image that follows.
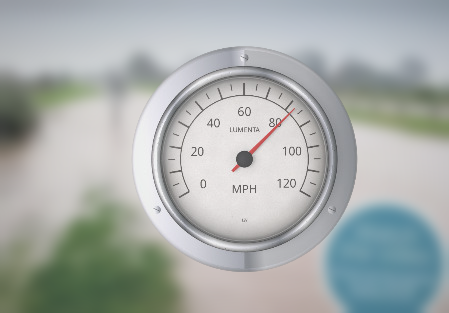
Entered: 82.5
